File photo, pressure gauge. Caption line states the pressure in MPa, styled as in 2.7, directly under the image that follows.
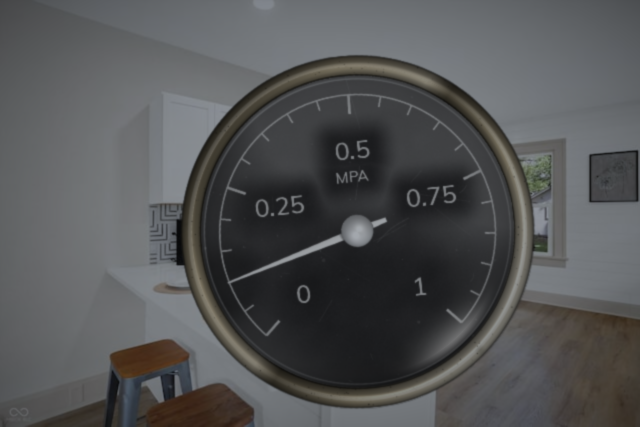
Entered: 0.1
